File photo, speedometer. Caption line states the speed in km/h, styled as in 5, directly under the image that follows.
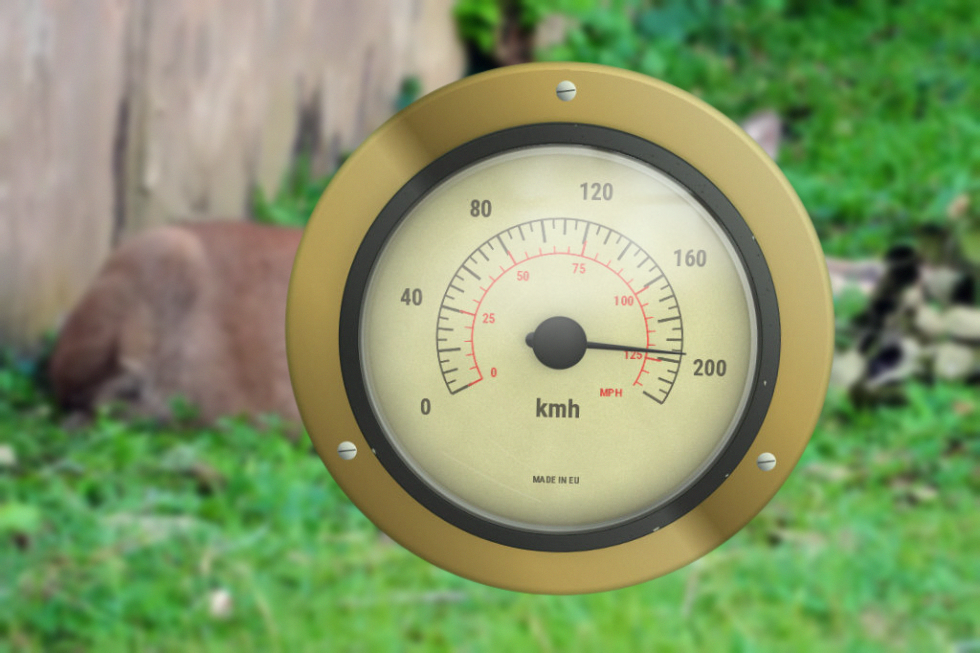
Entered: 195
